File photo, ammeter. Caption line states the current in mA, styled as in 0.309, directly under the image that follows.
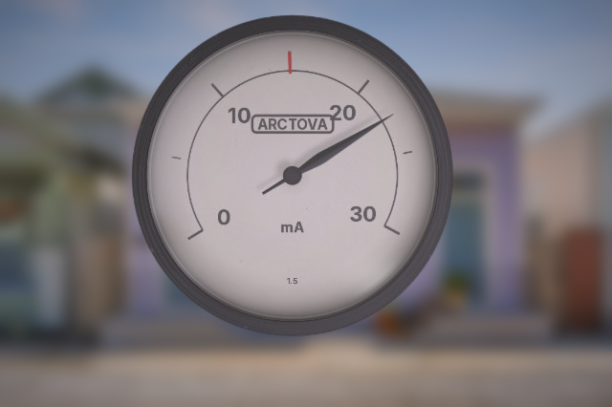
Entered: 22.5
